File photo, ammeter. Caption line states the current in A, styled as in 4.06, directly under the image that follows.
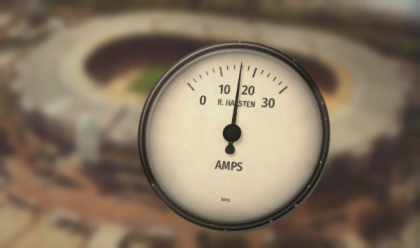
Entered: 16
